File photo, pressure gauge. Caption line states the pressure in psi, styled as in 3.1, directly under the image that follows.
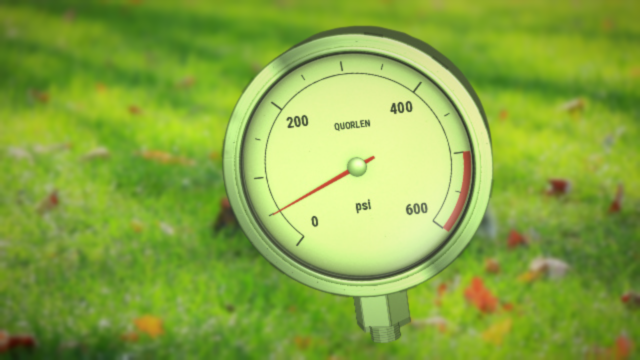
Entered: 50
